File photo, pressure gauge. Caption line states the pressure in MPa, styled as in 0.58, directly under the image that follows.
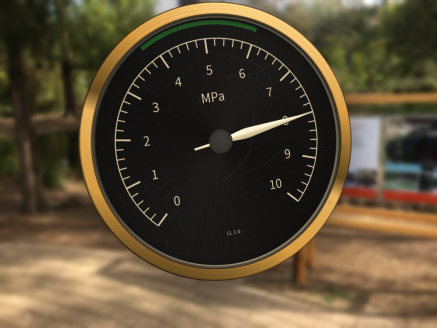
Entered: 8
